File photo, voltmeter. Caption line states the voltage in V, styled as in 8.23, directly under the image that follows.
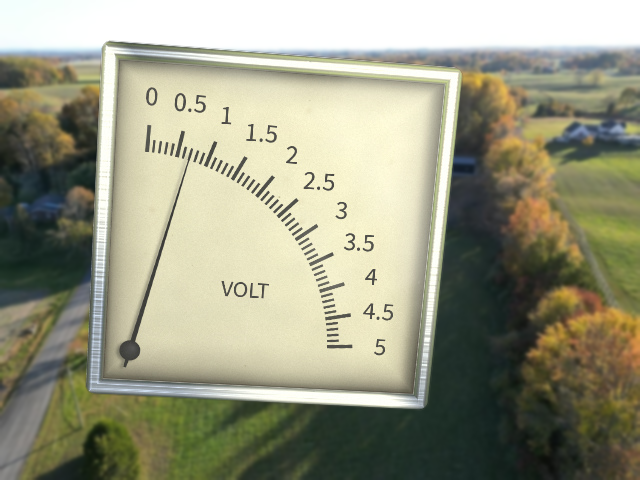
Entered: 0.7
